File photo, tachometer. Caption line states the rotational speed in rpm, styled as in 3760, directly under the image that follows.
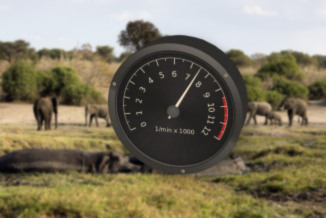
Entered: 7500
